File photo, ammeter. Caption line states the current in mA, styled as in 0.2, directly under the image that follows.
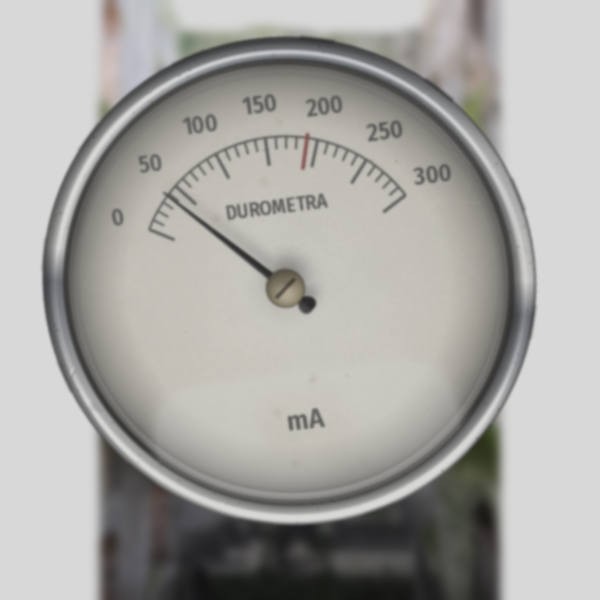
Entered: 40
